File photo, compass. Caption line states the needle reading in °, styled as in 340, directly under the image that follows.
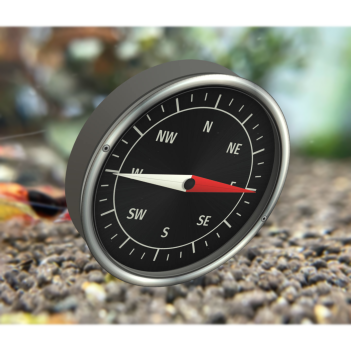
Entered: 90
